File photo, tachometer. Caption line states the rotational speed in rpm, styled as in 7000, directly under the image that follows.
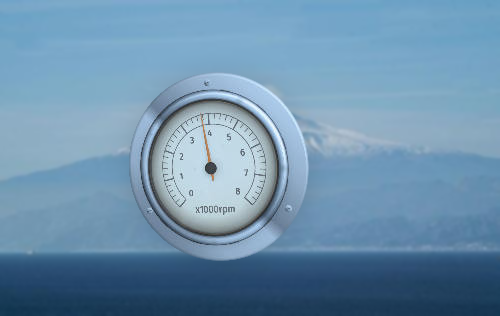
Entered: 3800
